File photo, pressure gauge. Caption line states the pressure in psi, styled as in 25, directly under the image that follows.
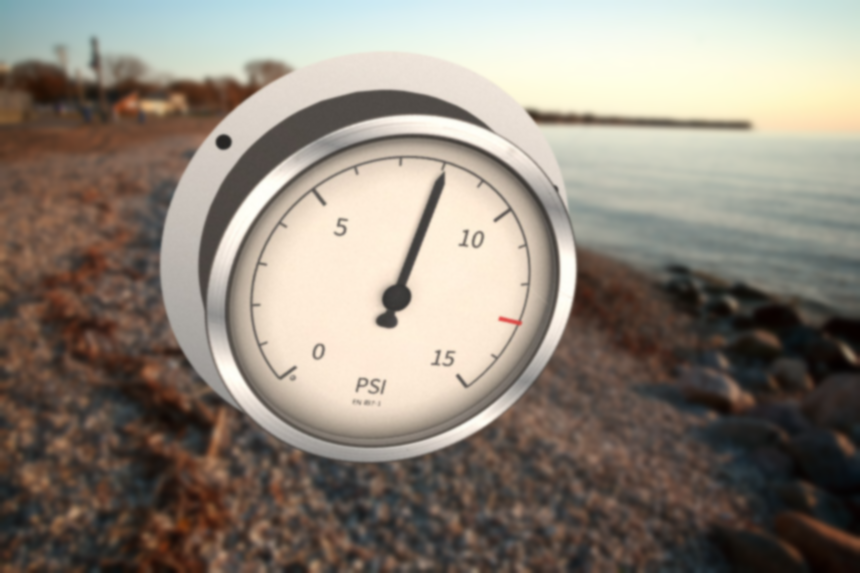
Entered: 8
